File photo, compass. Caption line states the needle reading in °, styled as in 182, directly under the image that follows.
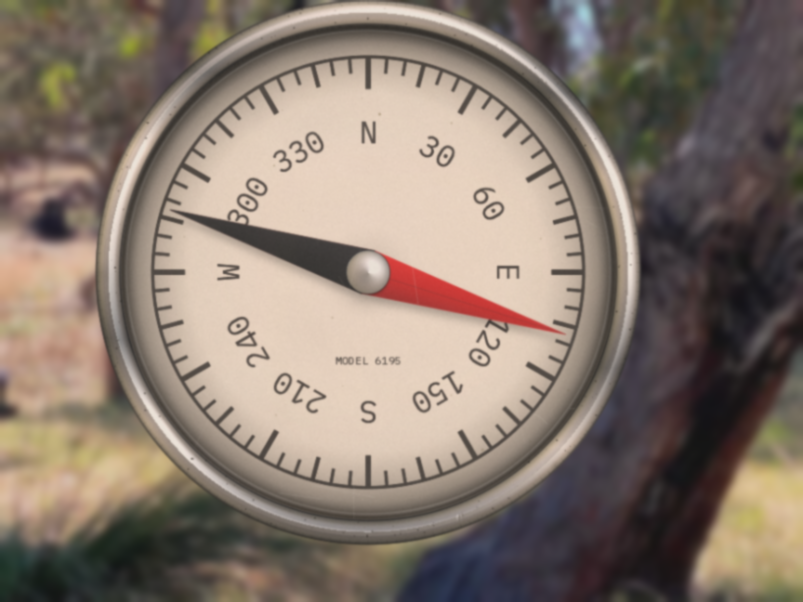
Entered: 107.5
